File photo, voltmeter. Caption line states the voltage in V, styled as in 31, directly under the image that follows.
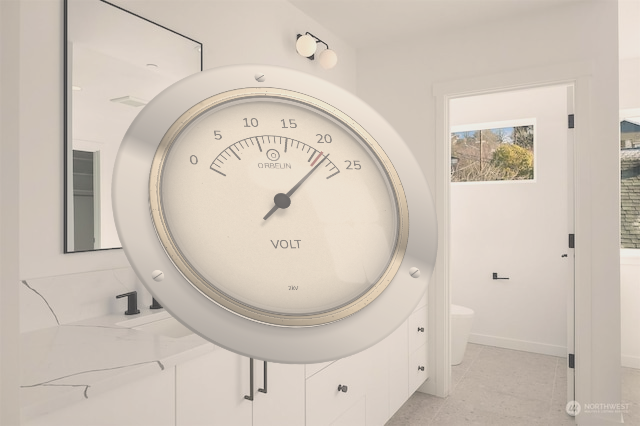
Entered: 22
